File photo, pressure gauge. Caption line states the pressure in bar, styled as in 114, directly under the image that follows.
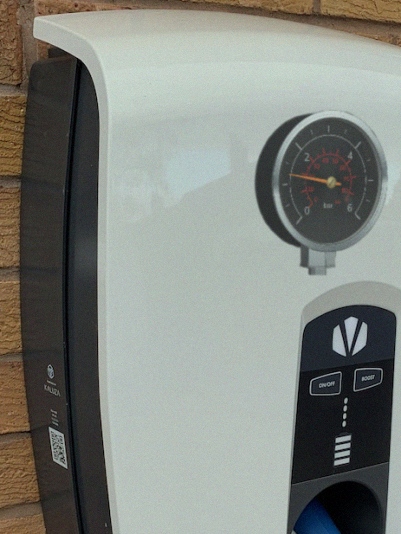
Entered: 1.25
